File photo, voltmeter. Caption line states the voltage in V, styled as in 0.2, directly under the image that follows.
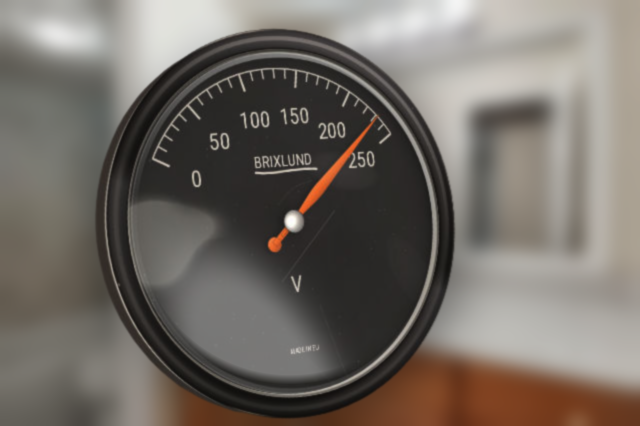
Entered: 230
